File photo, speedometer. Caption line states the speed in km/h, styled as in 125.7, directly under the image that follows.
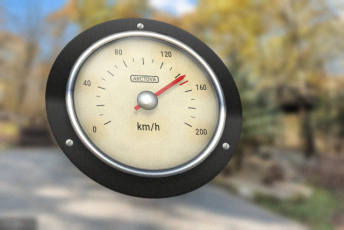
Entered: 145
